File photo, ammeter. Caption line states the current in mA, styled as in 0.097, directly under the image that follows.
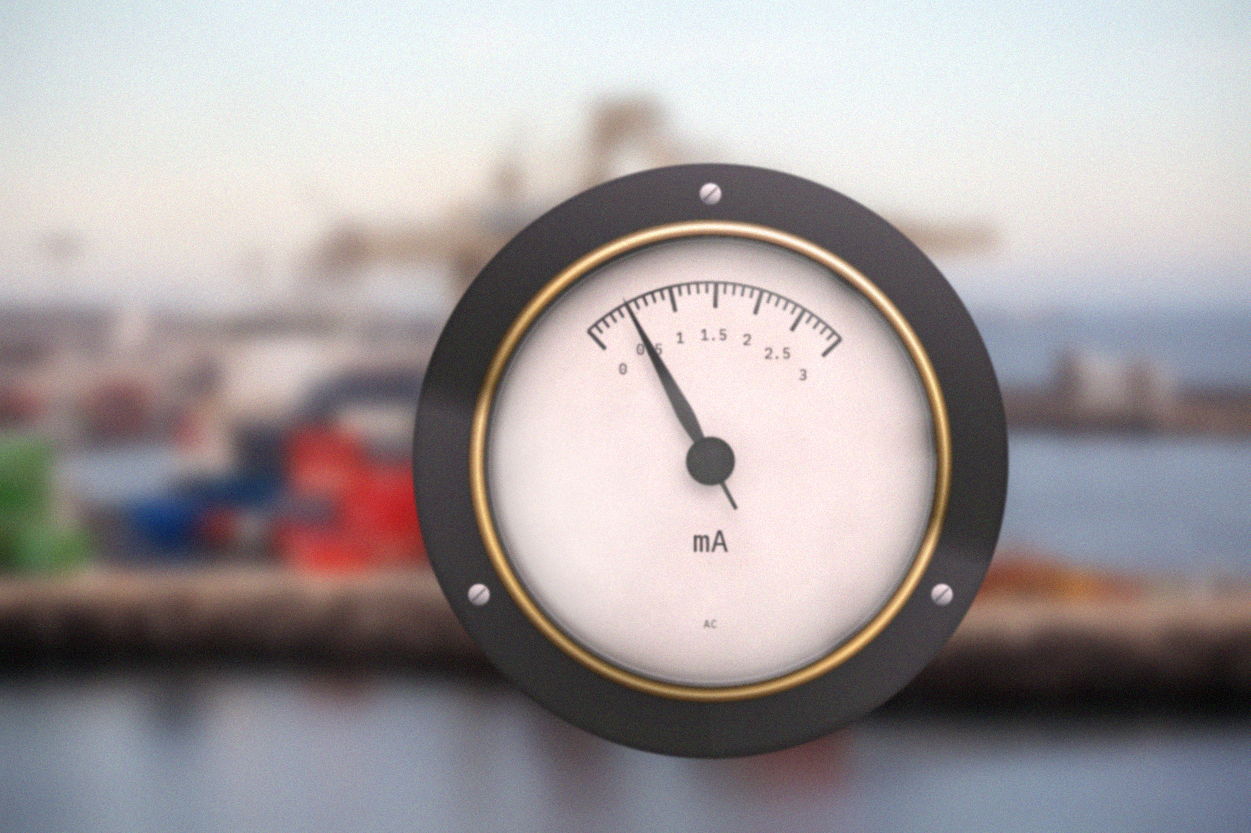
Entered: 0.5
